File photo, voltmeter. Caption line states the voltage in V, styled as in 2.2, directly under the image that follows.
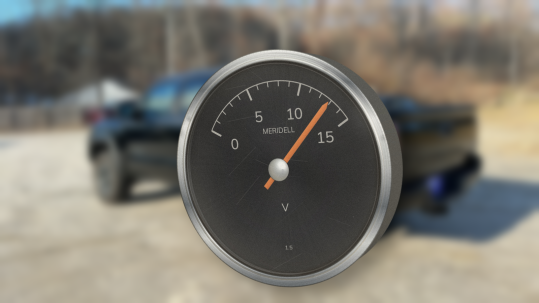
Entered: 13
